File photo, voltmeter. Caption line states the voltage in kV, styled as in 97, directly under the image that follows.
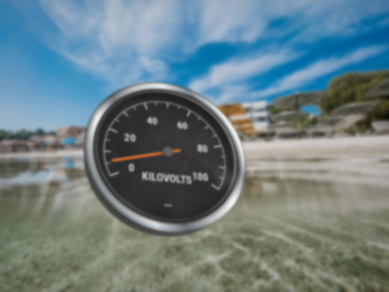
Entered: 5
